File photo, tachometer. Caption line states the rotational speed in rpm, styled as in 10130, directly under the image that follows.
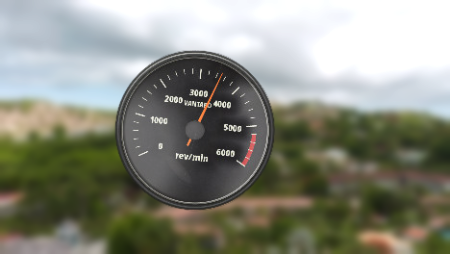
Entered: 3500
